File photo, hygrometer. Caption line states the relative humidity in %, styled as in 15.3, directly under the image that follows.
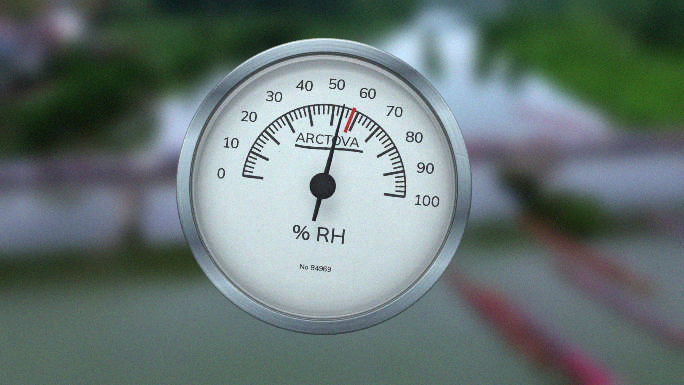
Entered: 54
